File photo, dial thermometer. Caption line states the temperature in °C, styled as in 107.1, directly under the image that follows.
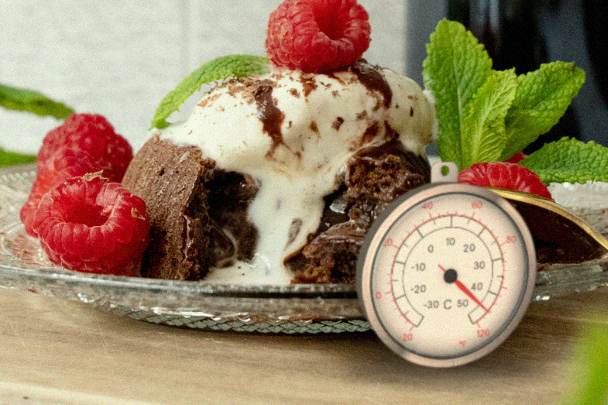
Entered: 45
